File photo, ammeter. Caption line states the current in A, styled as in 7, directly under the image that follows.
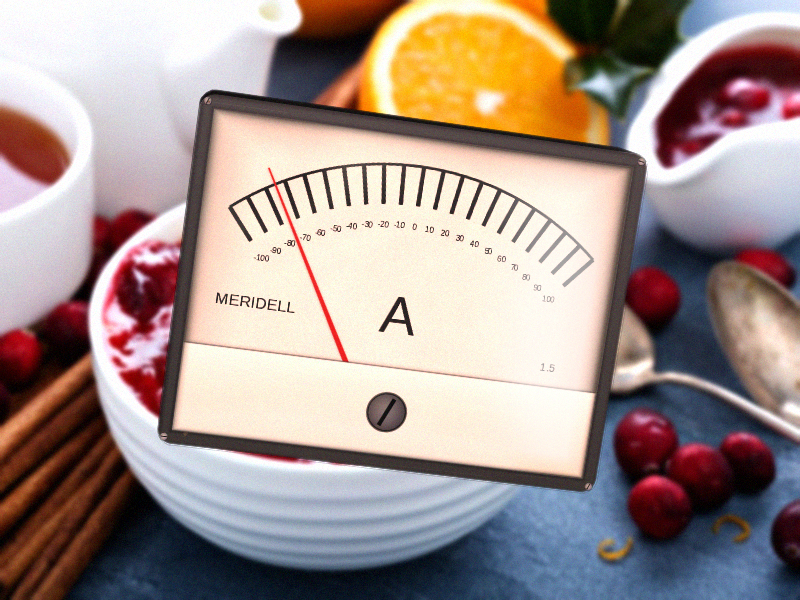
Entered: -75
